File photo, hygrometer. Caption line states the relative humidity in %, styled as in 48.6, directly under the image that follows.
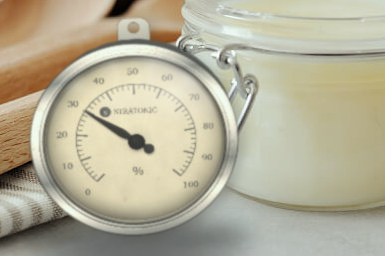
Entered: 30
